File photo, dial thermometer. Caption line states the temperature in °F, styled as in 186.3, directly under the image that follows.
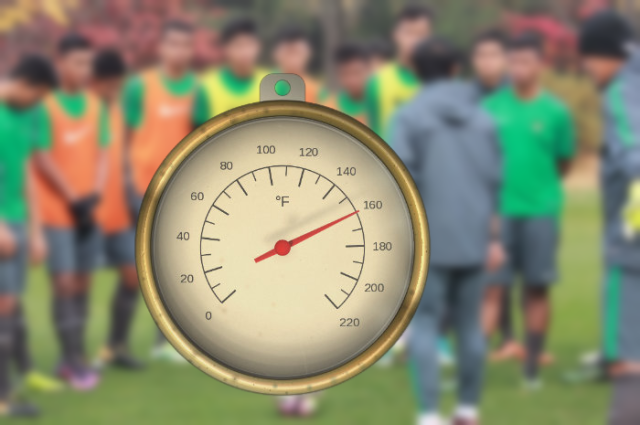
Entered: 160
